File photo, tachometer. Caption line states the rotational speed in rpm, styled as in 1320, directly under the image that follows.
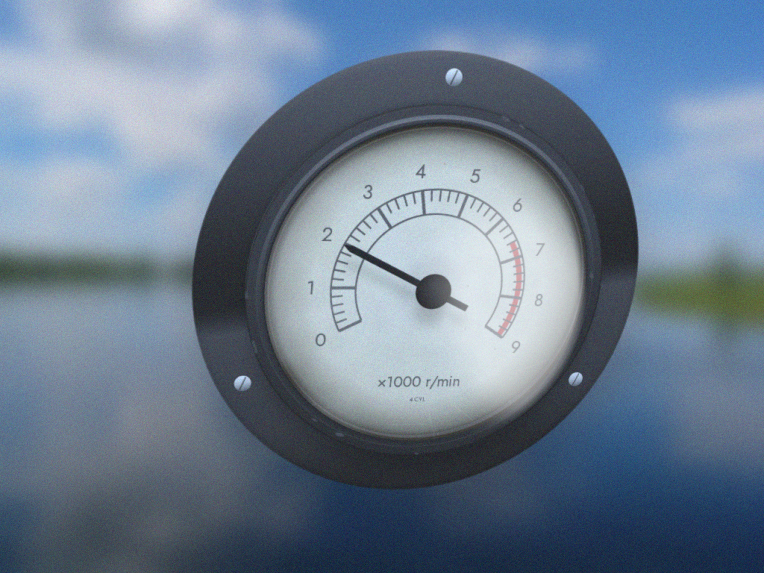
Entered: 2000
